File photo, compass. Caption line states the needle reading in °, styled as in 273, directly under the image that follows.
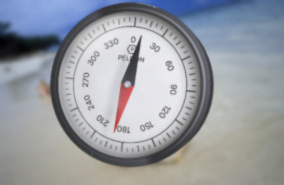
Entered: 190
